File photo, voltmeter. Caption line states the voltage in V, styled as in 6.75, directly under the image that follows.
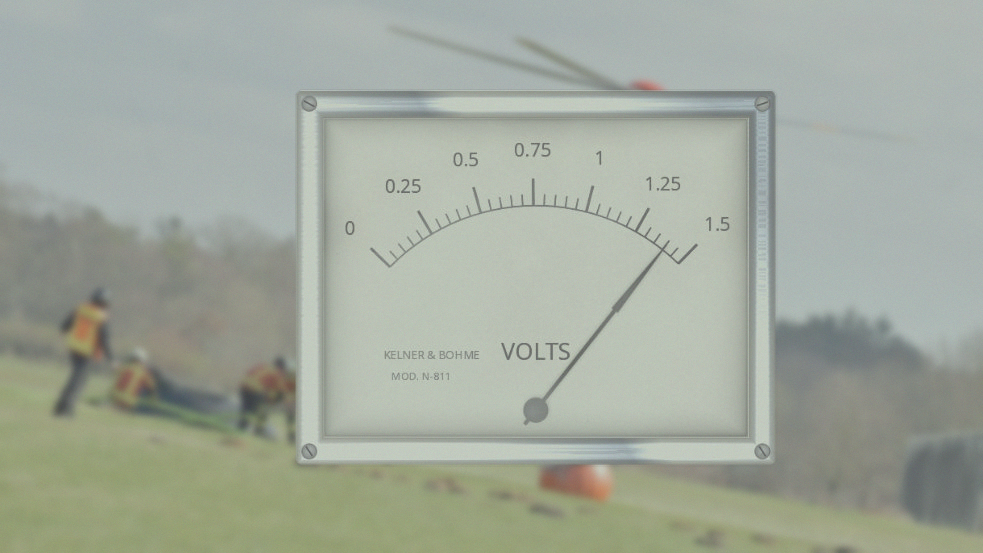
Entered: 1.4
